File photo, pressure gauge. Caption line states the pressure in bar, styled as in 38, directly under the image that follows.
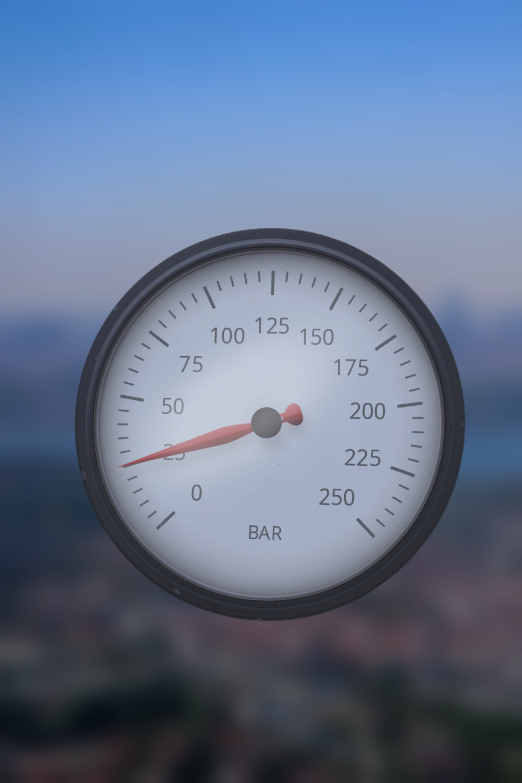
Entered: 25
